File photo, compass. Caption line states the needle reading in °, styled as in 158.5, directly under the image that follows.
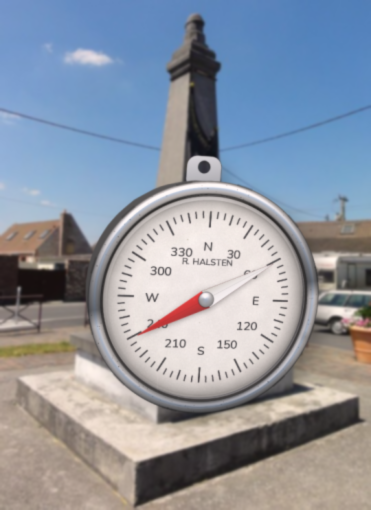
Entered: 240
